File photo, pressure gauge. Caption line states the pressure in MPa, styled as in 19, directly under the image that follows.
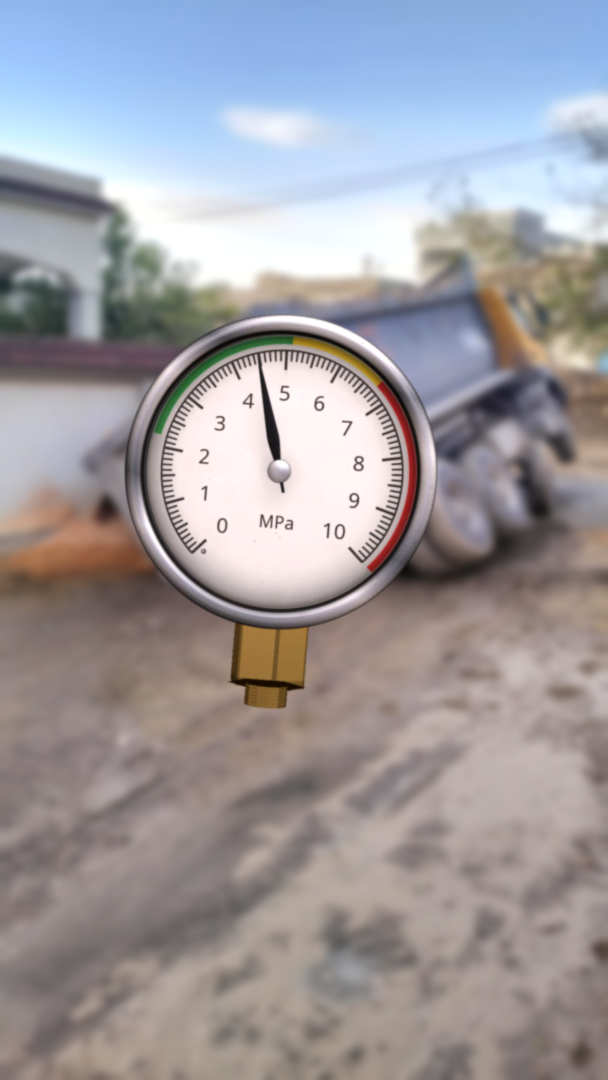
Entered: 4.5
